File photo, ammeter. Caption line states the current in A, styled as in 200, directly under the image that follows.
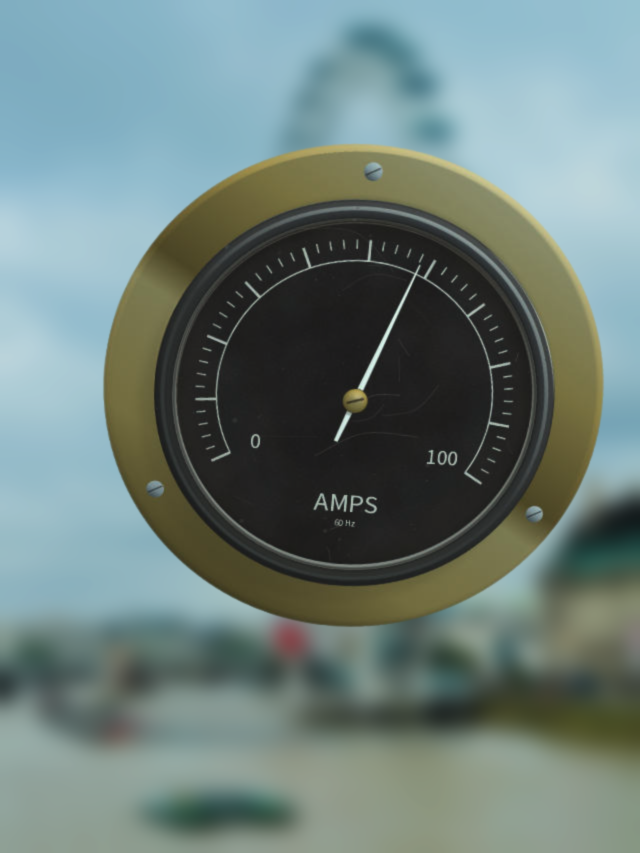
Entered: 58
